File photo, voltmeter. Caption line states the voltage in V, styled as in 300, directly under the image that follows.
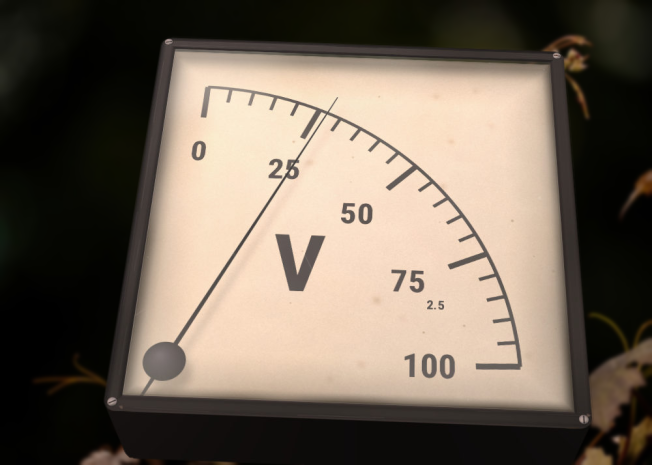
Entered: 27.5
